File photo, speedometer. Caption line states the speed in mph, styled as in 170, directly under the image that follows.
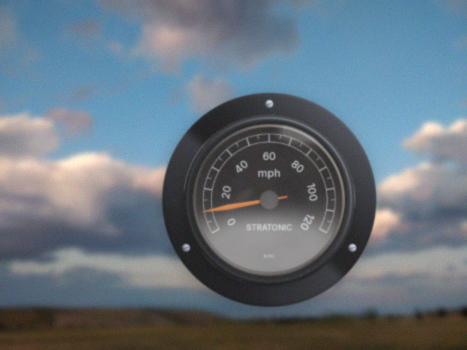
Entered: 10
